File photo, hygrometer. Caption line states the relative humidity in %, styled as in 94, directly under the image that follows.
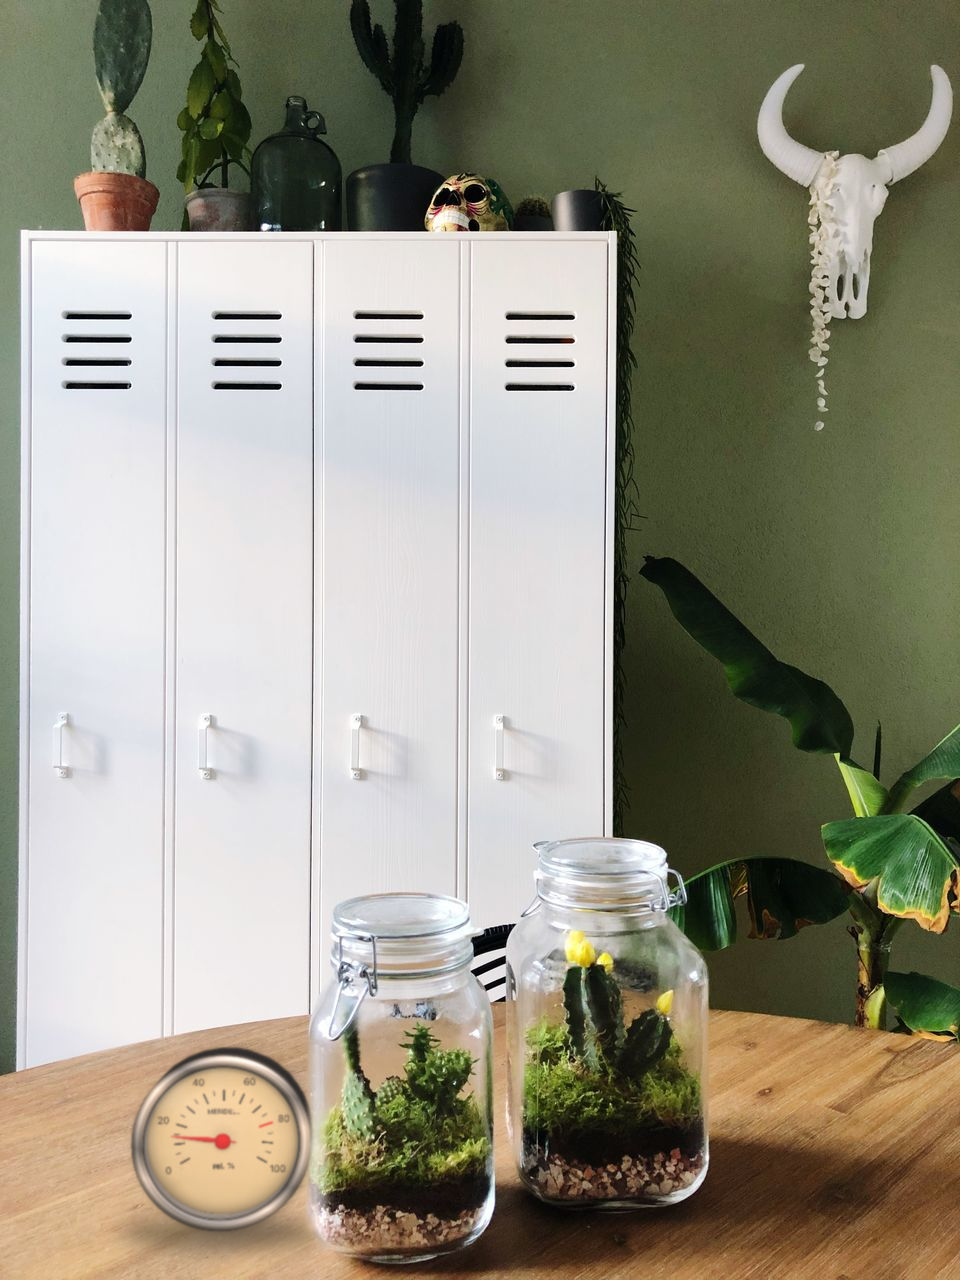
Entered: 15
